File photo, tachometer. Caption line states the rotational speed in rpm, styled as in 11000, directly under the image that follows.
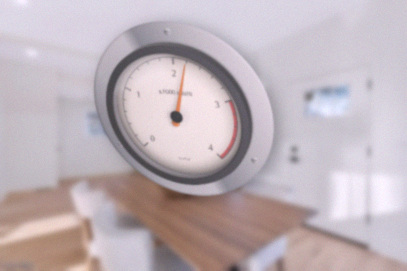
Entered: 2200
